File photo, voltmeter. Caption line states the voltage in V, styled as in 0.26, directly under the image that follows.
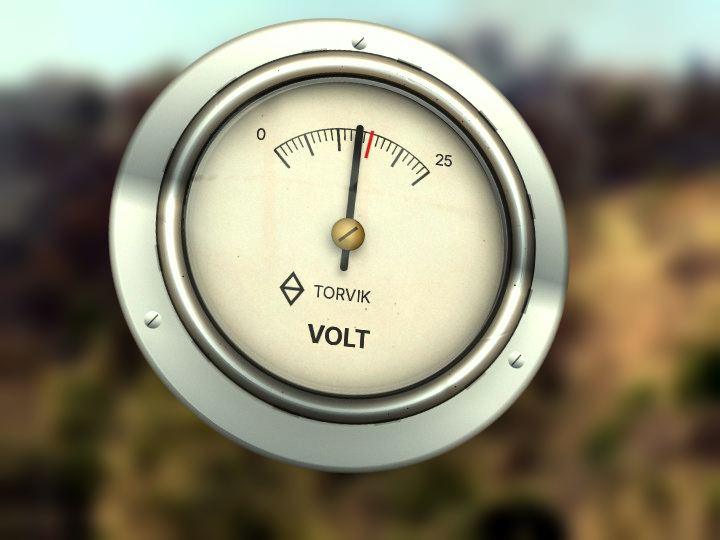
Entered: 13
